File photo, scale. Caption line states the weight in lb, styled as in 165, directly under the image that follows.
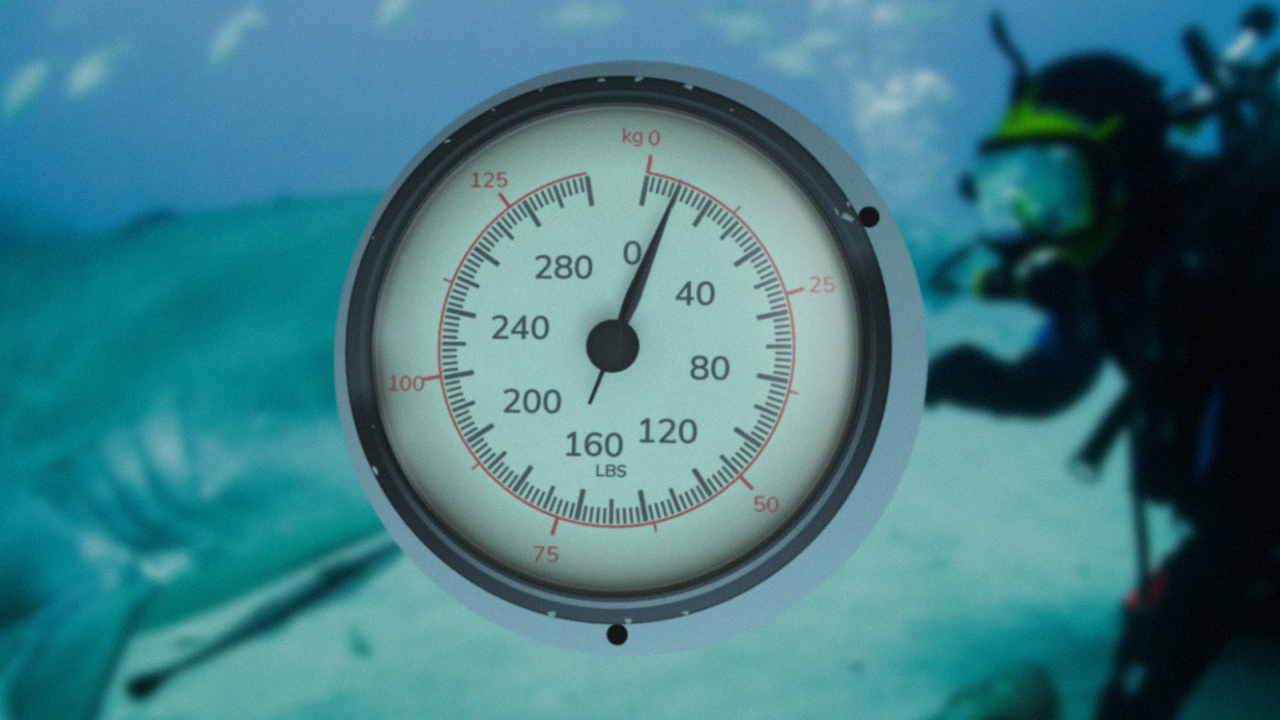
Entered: 10
